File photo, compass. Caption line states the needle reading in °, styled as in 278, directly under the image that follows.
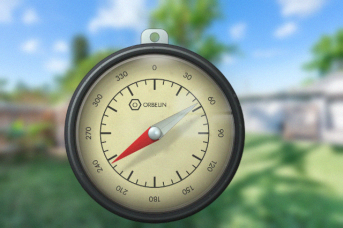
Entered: 235
